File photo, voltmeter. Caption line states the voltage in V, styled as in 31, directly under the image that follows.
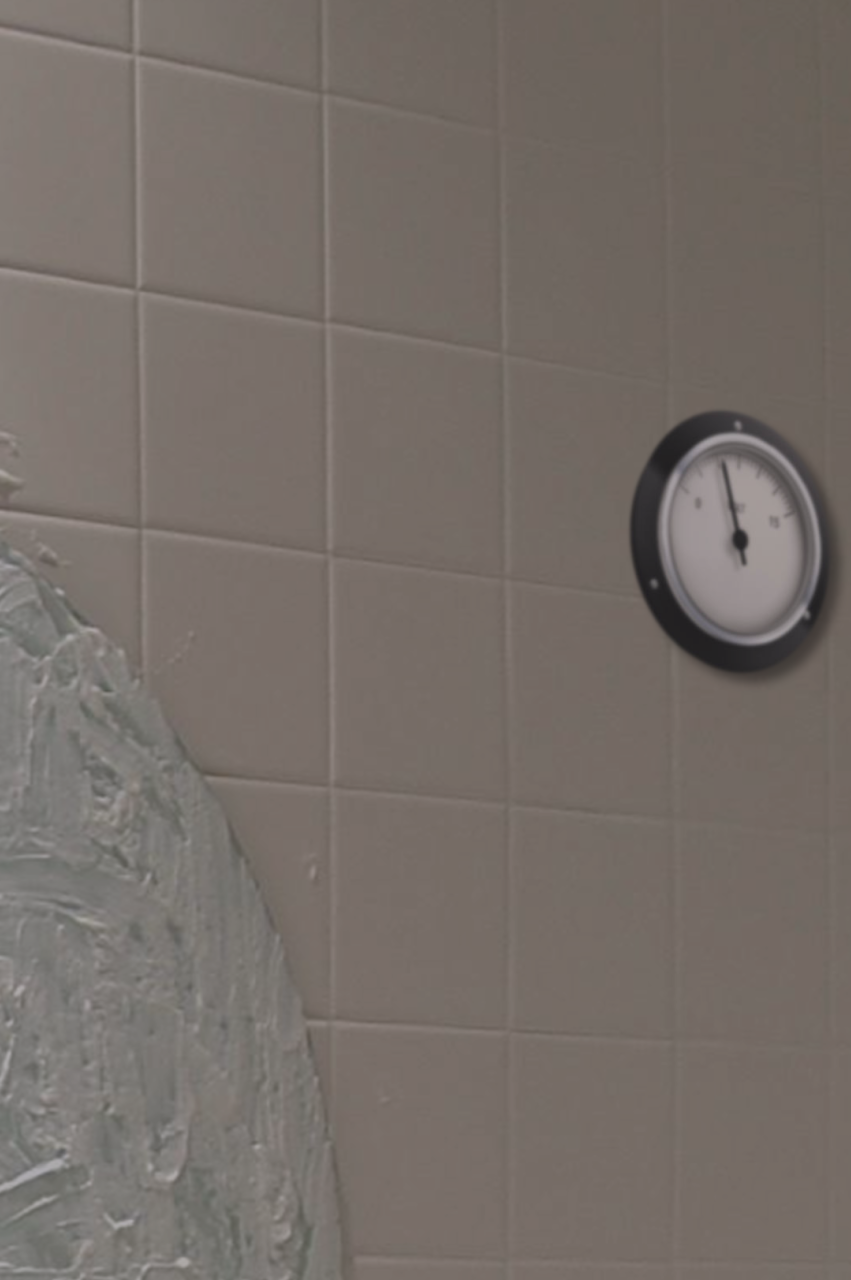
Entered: 5
